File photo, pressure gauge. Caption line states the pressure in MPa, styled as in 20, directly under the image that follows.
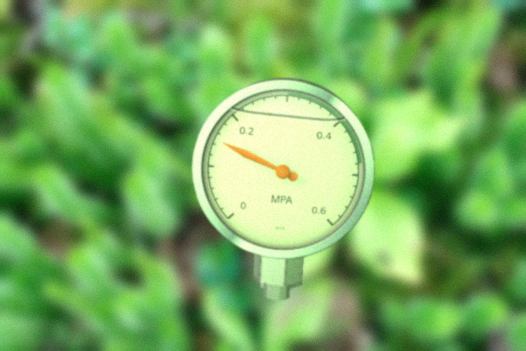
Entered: 0.15
